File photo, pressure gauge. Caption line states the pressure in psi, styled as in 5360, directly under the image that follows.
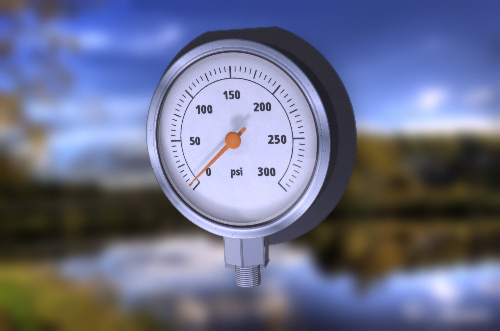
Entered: 5
